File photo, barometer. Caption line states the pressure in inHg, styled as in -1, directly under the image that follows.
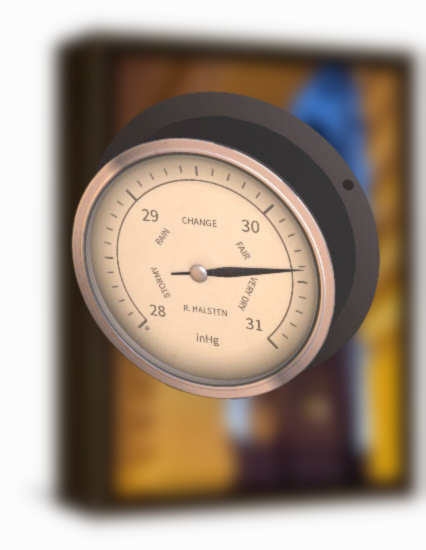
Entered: 30.4
